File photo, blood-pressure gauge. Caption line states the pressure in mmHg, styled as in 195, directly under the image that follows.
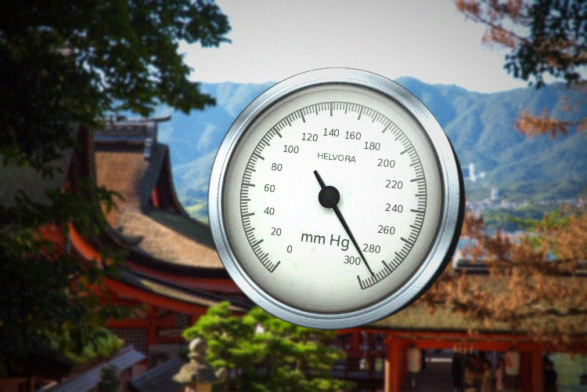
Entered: 290
